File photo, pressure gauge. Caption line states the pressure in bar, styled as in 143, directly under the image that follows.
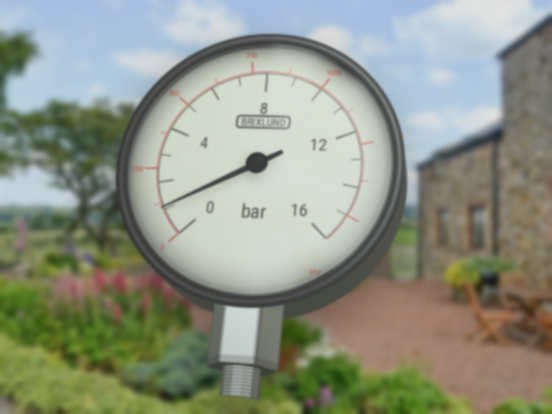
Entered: 1
